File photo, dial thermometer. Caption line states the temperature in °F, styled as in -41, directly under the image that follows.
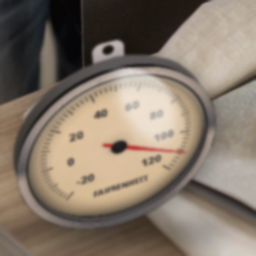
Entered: 110
